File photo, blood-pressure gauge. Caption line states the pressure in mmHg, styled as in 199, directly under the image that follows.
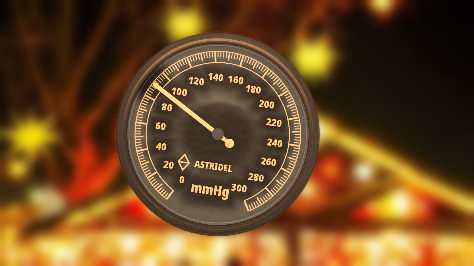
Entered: 90
